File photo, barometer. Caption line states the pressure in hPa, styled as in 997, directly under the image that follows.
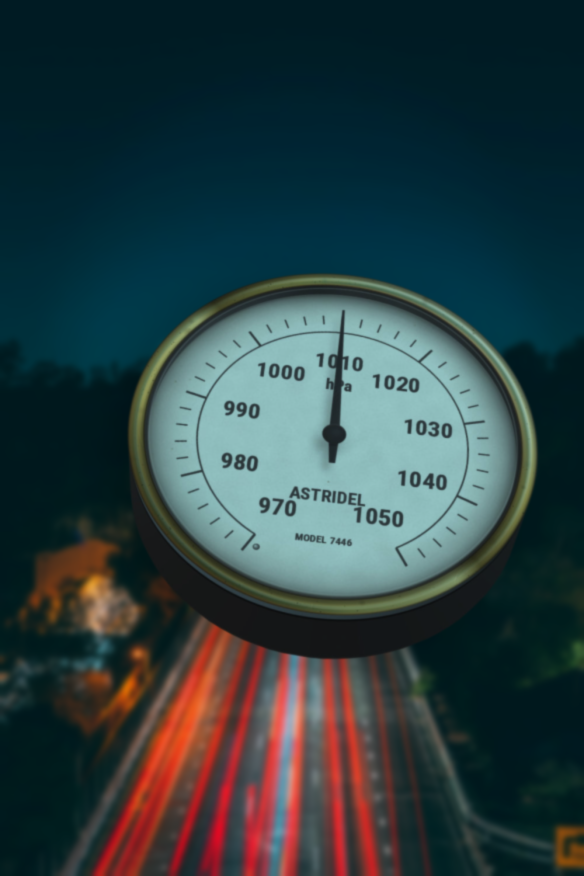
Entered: 1010
